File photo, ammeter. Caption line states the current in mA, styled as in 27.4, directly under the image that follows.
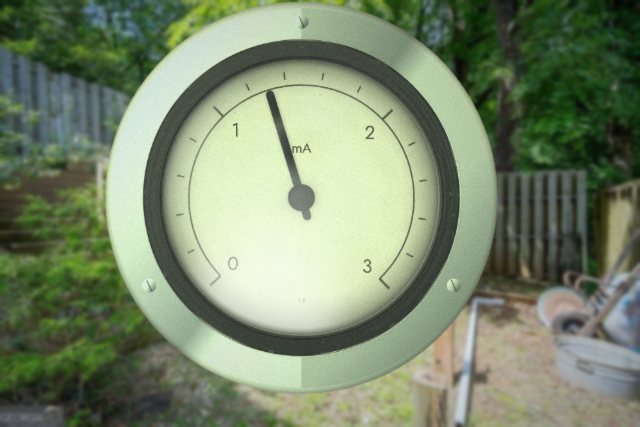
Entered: 1.3
